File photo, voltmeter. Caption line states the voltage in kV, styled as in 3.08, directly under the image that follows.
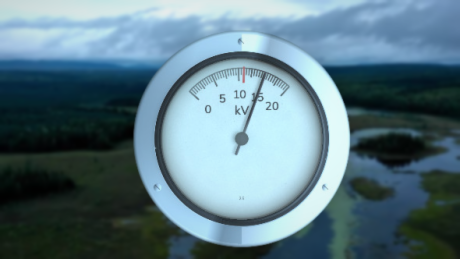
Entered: 15
